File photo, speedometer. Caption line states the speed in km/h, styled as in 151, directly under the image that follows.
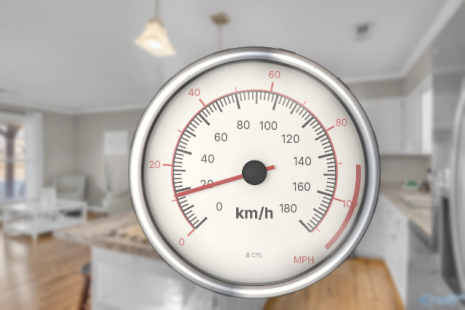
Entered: 18
